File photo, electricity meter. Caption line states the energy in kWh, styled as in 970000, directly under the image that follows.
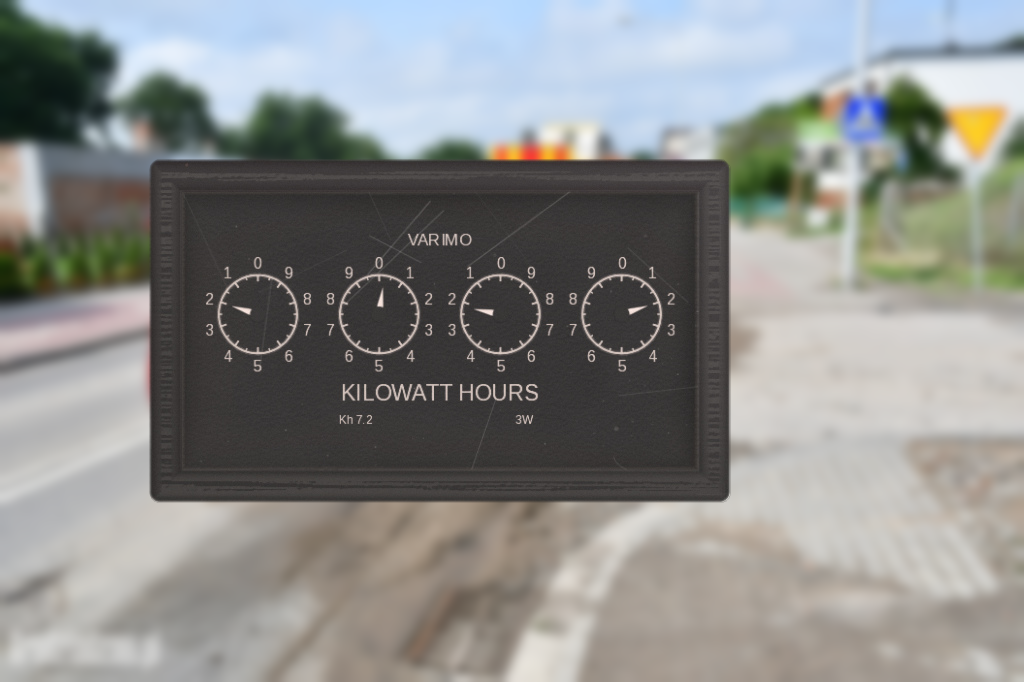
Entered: 2022
